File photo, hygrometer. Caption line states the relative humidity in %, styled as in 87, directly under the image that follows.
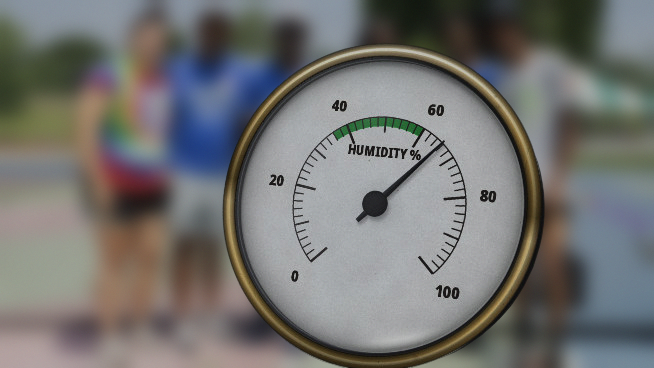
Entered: 66
